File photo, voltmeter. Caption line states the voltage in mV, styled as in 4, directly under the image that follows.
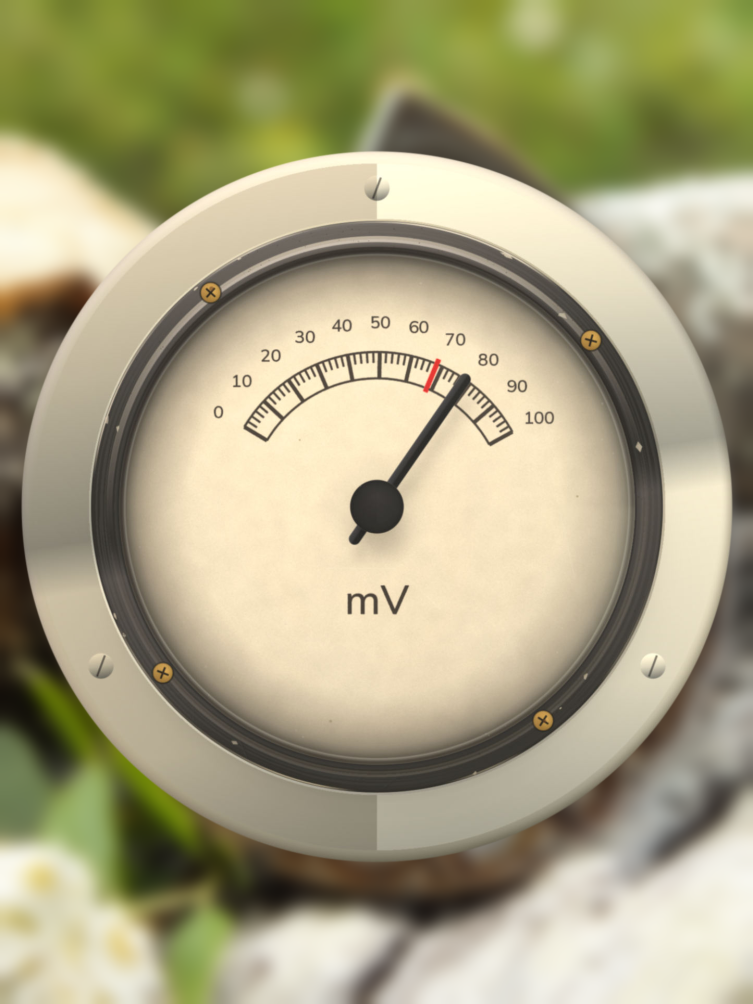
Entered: 78
